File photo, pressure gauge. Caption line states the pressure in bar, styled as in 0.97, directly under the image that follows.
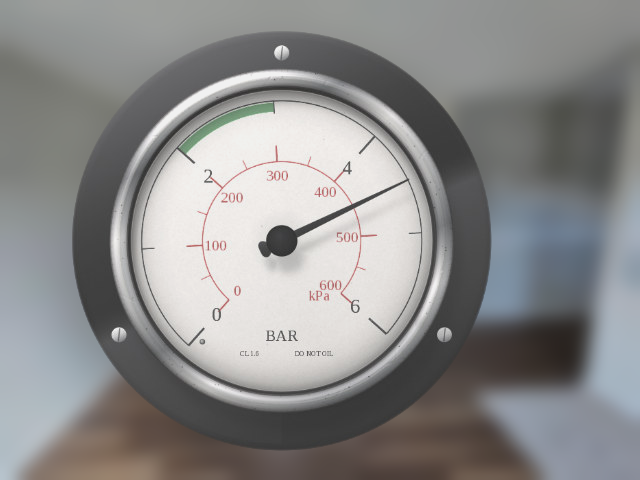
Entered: 4.5
